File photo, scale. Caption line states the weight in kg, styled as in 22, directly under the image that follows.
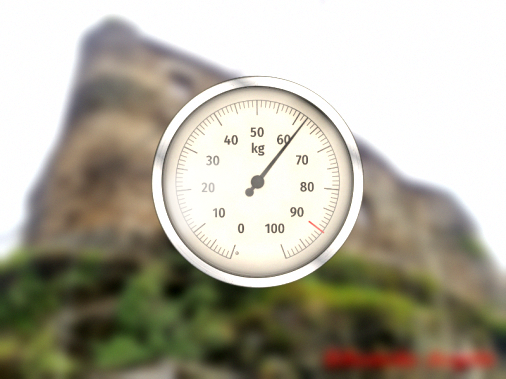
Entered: 62
